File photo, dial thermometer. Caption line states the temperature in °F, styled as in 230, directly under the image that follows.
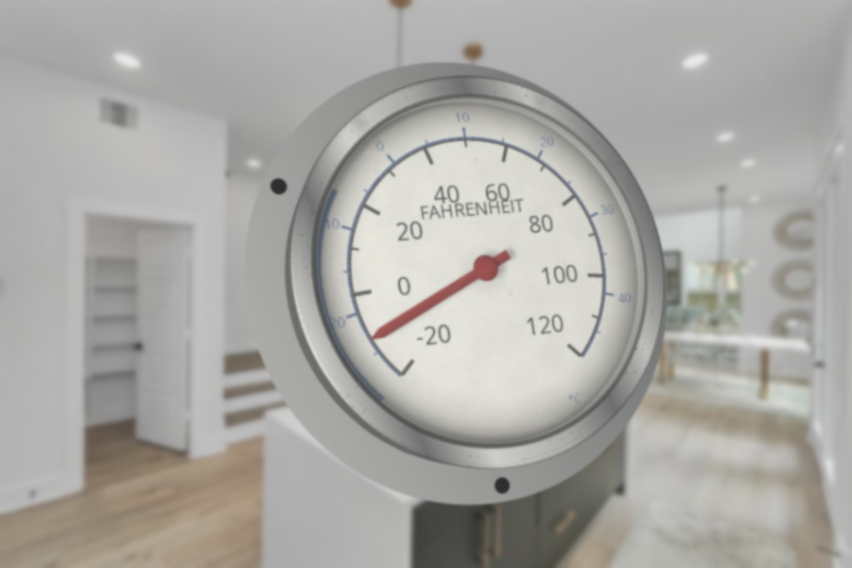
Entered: -10
